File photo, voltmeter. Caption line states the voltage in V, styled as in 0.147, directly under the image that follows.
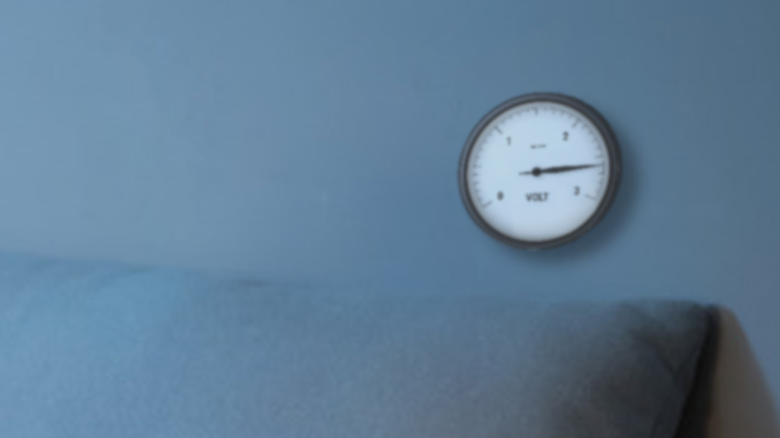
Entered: 2.6
